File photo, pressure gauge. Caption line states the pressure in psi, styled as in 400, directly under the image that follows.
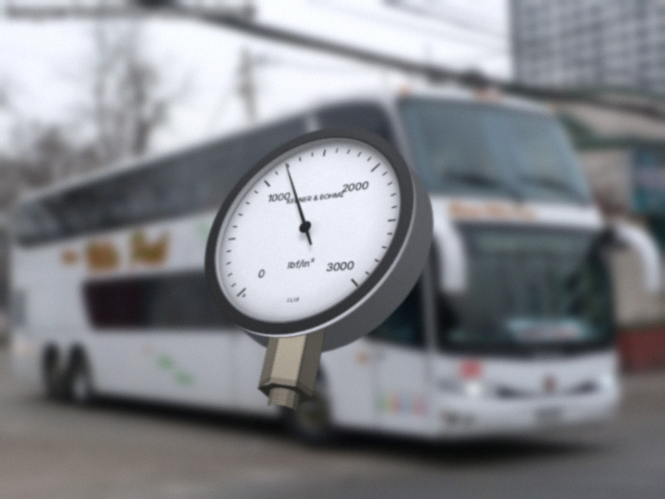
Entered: 1200
